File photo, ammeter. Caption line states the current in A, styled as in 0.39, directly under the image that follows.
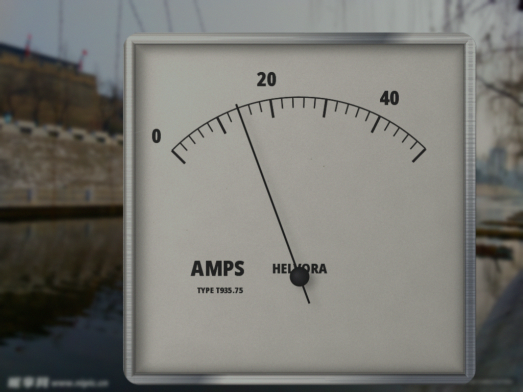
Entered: 14
